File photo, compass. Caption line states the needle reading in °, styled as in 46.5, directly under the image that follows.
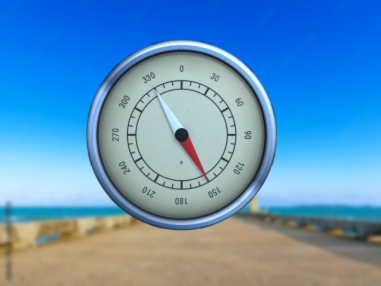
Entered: 150
